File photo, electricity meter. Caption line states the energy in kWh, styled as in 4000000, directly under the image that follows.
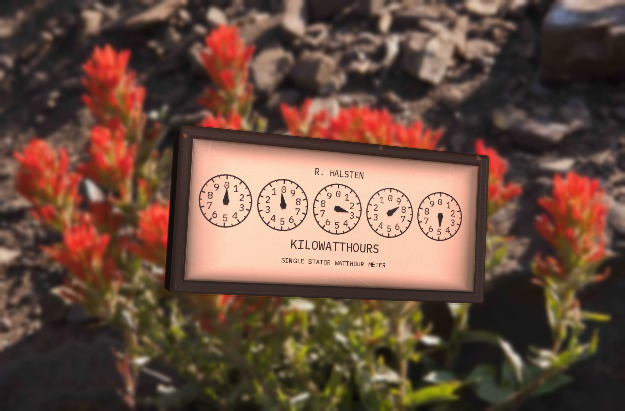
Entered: 285
